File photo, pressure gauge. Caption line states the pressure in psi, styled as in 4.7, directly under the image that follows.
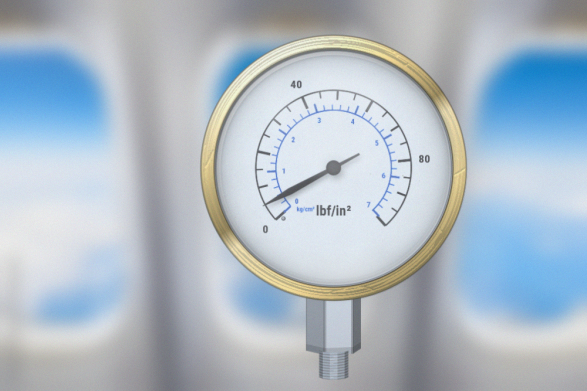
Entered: 5
